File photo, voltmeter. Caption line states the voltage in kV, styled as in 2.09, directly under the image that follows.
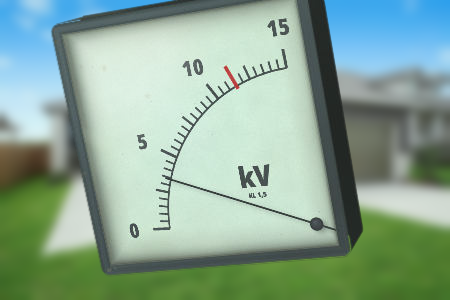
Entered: 3.5
